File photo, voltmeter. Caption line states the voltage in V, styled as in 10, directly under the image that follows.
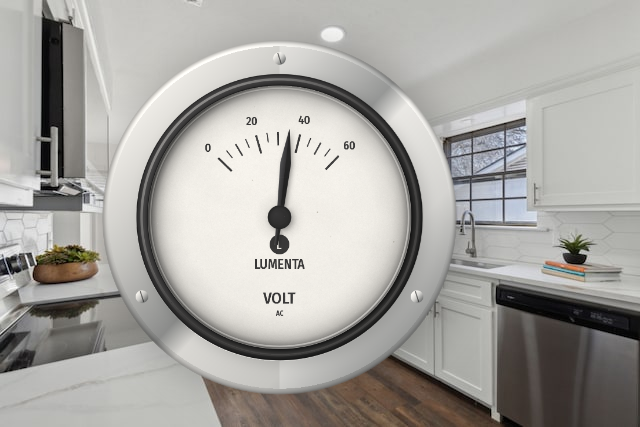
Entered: 35
